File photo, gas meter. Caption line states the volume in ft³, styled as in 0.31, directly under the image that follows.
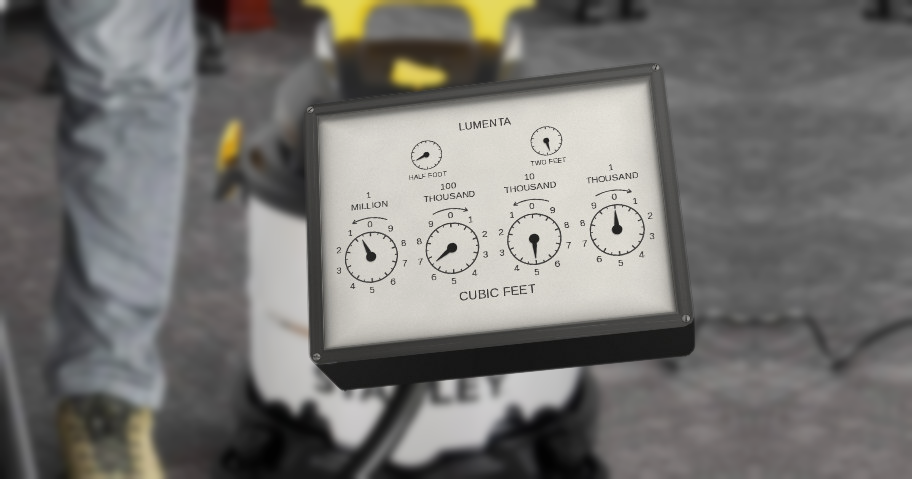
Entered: 65000
